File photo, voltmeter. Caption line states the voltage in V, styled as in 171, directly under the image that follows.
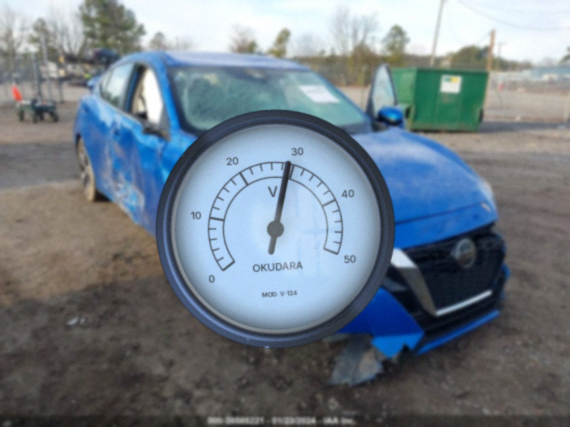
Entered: 29
